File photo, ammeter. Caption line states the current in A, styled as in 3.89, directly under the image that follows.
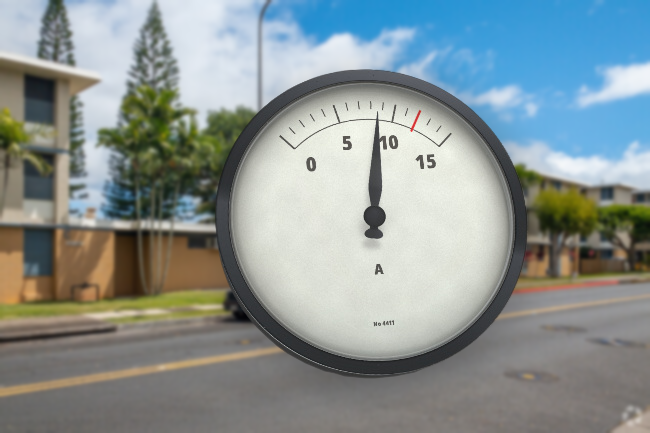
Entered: 8.5
